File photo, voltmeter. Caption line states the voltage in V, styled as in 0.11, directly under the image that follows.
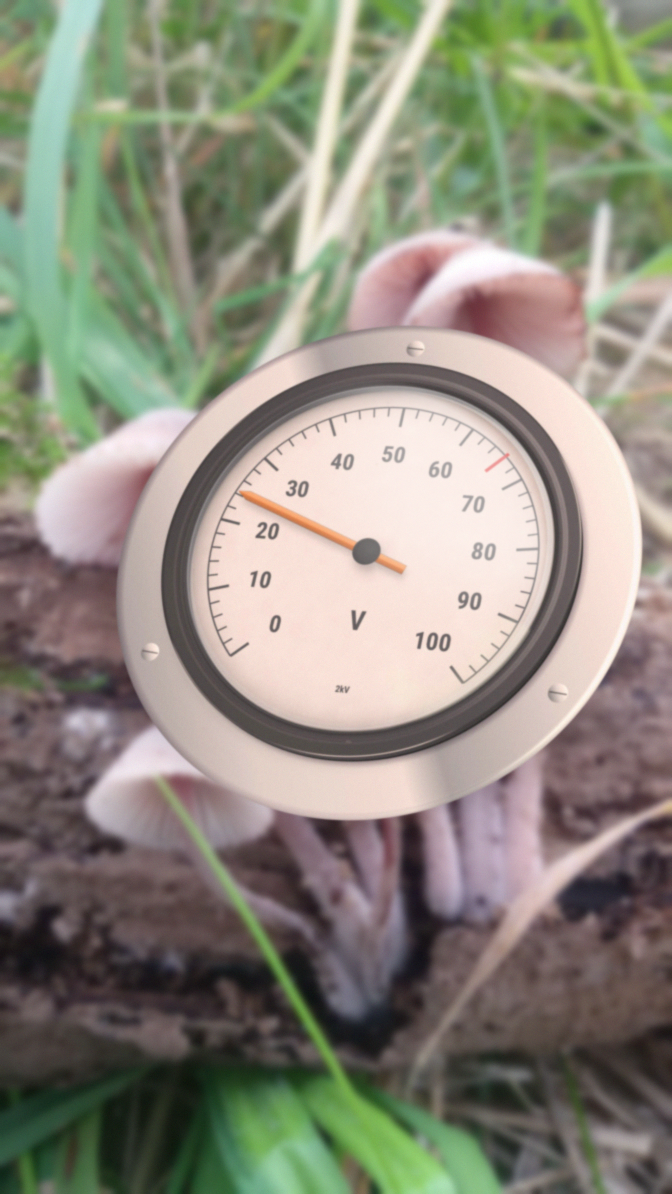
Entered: 24
